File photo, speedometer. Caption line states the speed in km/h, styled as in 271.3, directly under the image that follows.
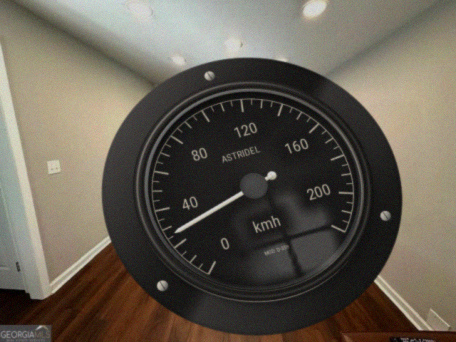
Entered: 25
